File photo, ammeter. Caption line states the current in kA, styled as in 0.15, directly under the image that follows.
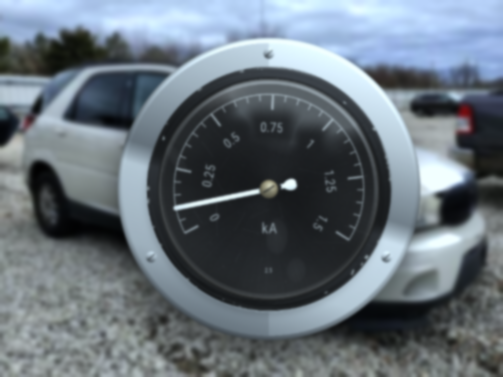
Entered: 0.1
